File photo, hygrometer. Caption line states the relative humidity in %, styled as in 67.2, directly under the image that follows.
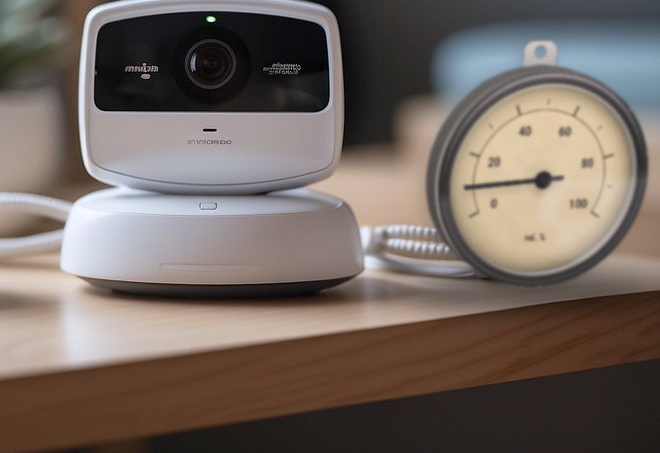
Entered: 10
